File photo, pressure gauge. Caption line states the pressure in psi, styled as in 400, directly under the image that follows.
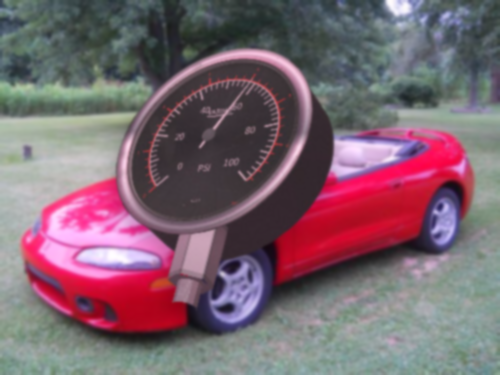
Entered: 60
